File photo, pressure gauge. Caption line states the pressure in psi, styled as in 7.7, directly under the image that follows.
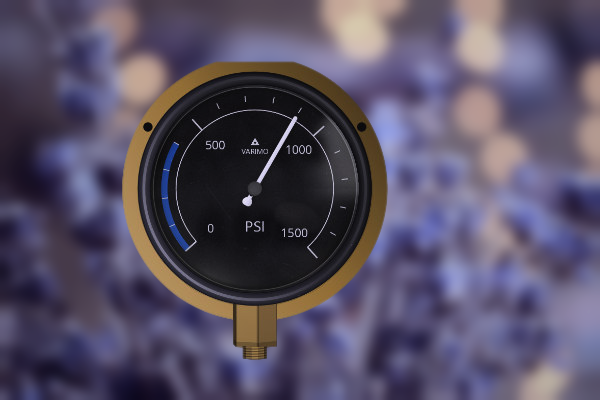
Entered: 900
